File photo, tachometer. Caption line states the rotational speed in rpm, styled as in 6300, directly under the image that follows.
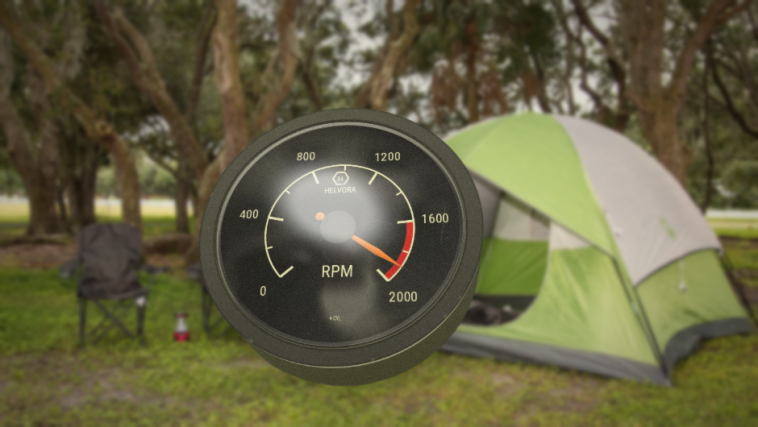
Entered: 1900
